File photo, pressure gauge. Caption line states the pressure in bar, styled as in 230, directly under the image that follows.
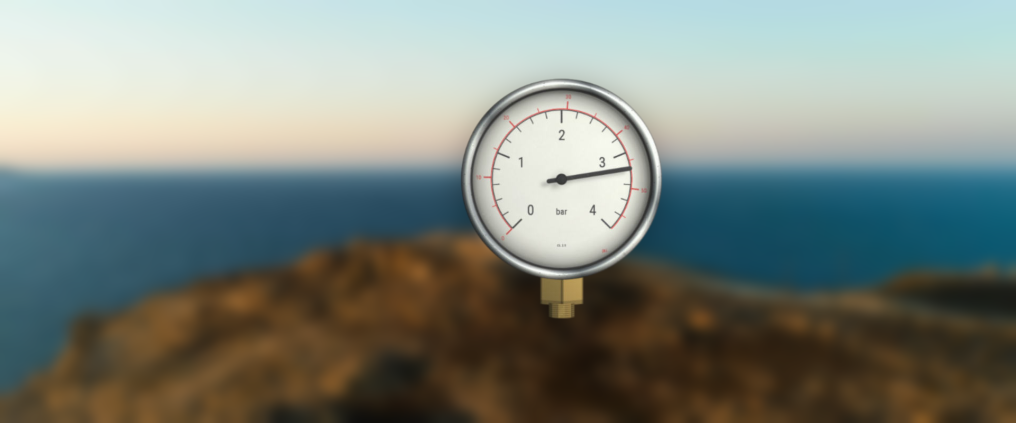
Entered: 3.2
